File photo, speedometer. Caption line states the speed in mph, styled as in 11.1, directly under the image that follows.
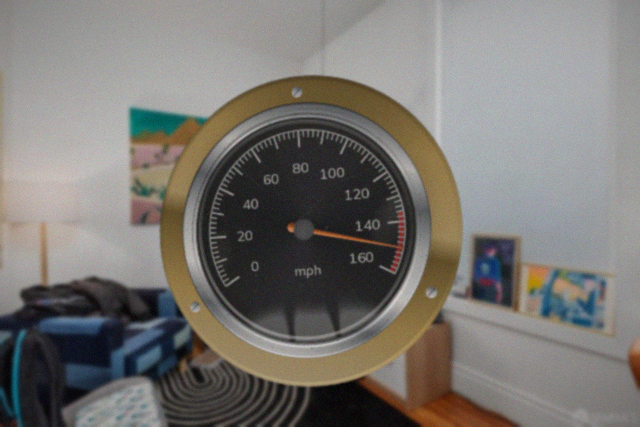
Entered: 150
